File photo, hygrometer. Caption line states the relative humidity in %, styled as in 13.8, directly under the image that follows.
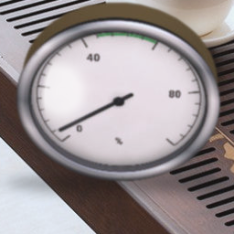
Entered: 4
